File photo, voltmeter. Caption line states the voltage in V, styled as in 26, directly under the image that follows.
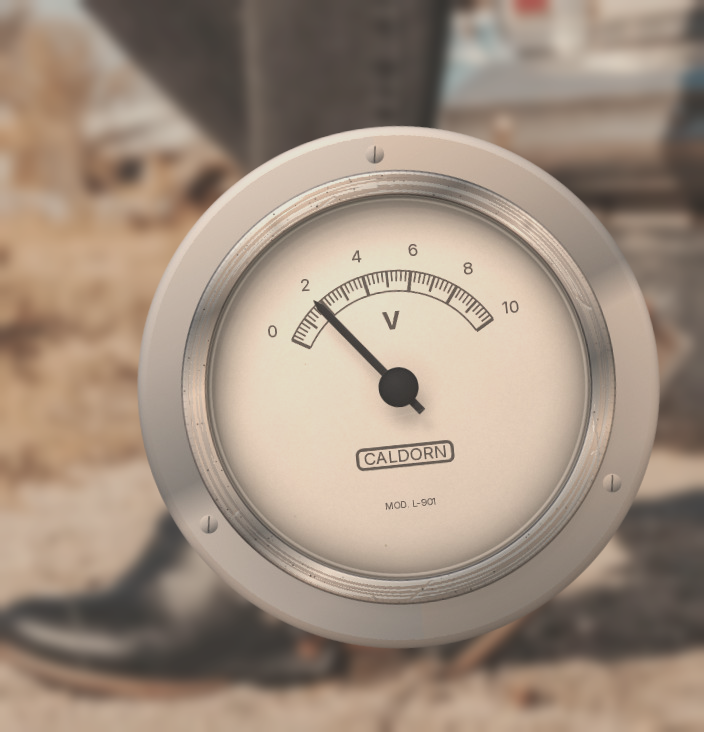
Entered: 1.8
